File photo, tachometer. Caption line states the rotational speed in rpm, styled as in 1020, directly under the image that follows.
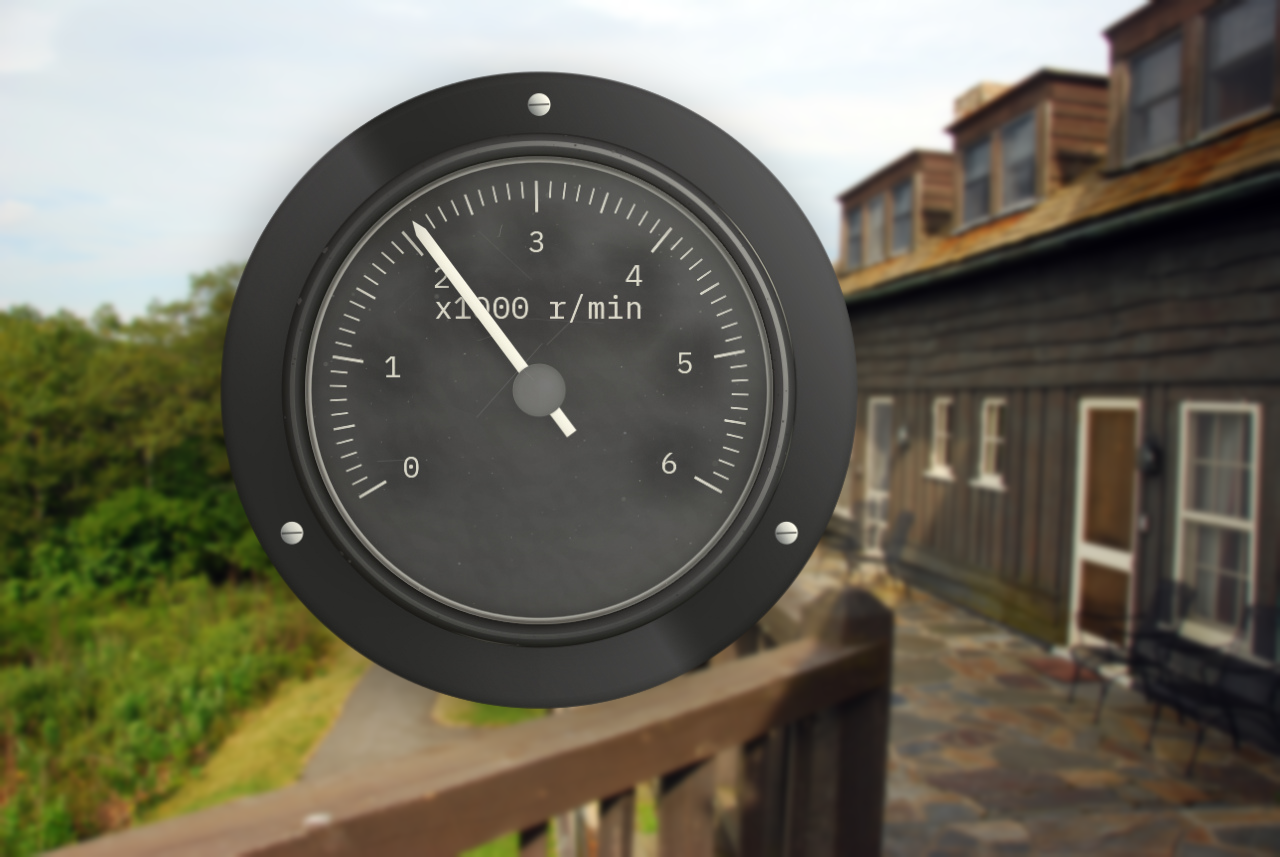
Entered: 2100
